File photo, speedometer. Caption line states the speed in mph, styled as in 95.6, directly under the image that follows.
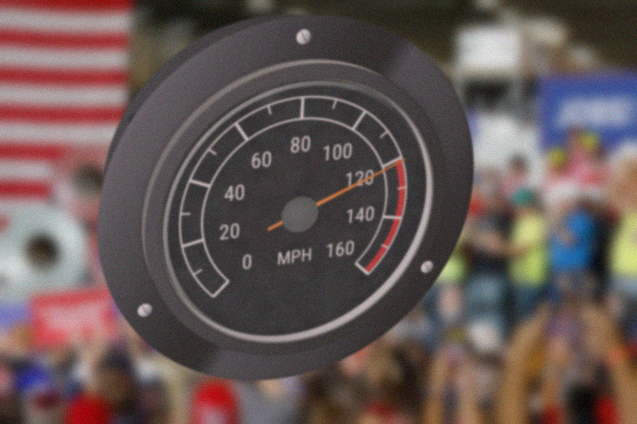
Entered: 120
